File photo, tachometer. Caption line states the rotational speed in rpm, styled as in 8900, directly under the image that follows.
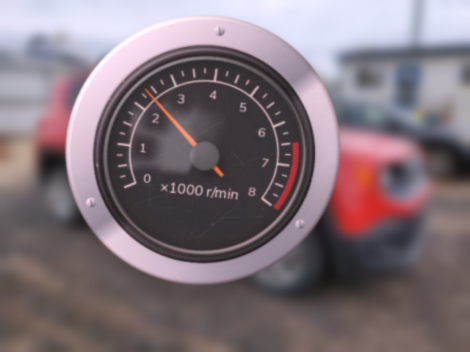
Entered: 2375
